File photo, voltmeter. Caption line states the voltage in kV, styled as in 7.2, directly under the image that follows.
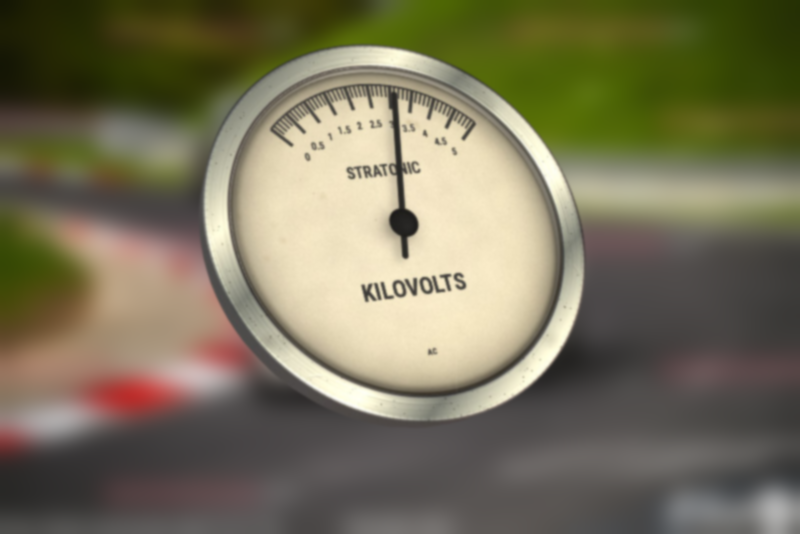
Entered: 3
